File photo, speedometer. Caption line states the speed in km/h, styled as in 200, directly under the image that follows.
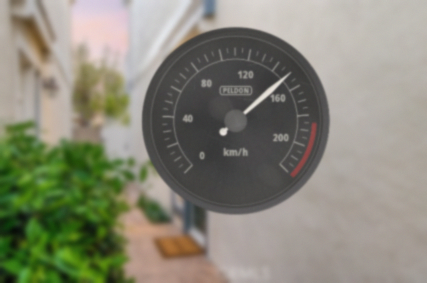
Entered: 150
